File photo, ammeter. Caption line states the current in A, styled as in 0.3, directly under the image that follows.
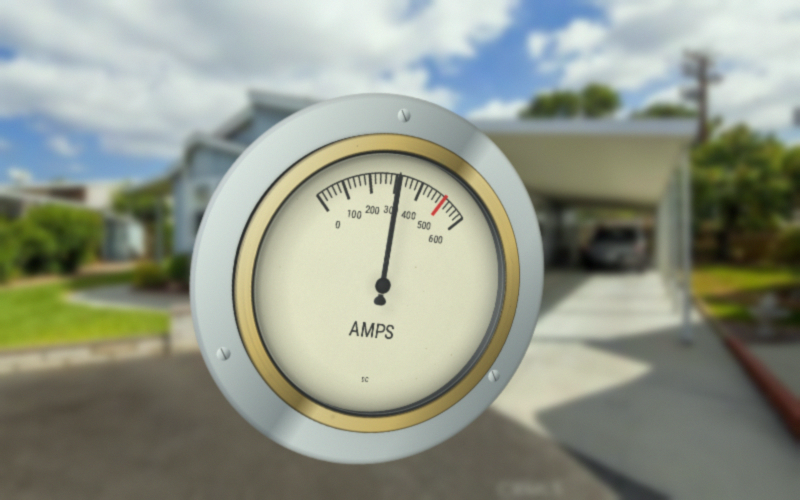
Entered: 300
